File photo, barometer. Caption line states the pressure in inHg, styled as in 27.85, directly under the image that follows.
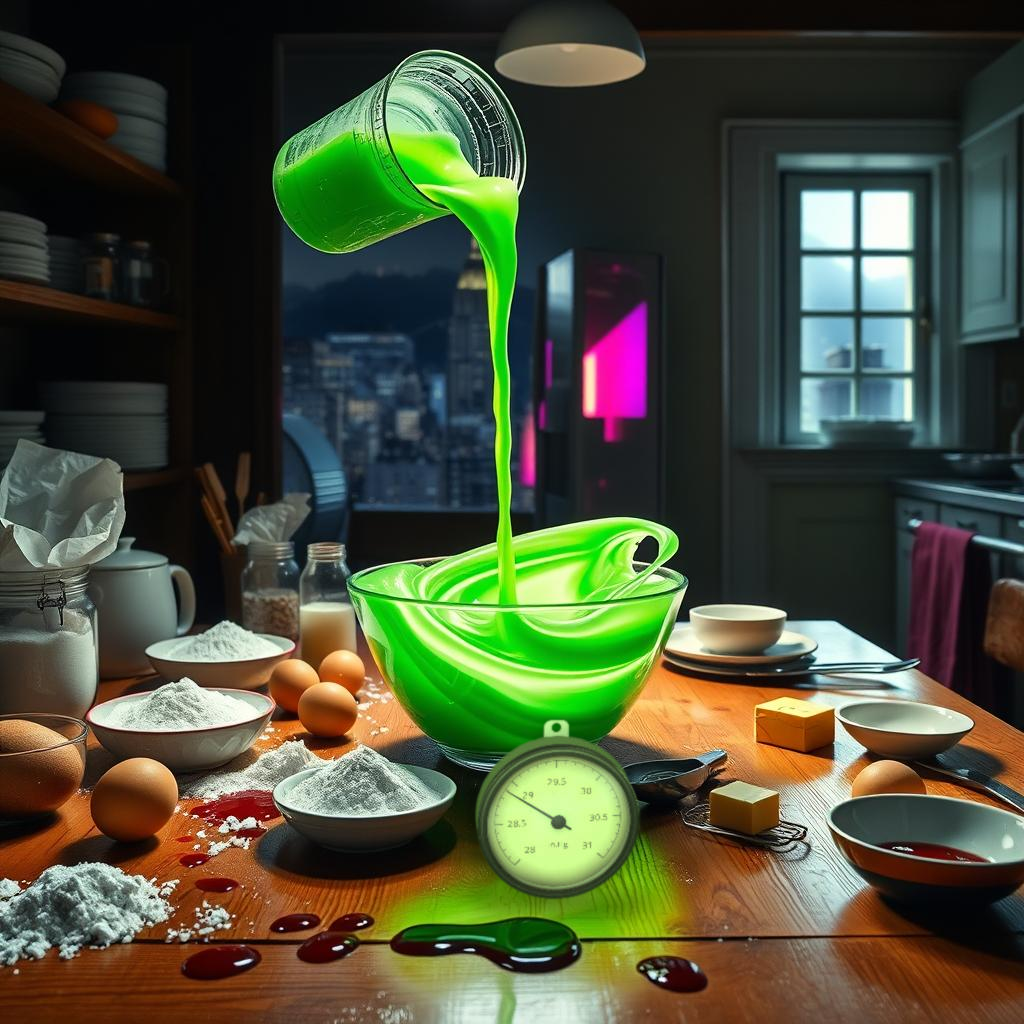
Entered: 28.9
